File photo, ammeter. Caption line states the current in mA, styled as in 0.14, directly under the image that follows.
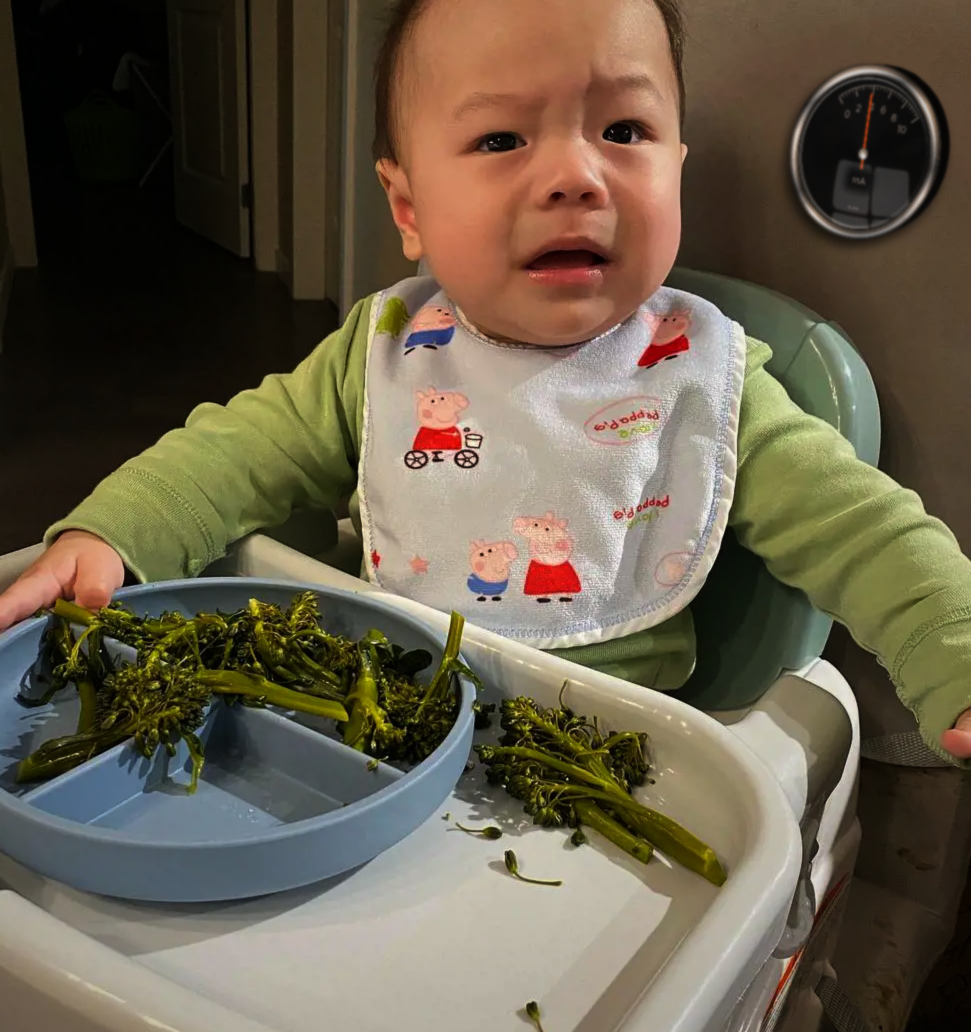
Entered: 4
